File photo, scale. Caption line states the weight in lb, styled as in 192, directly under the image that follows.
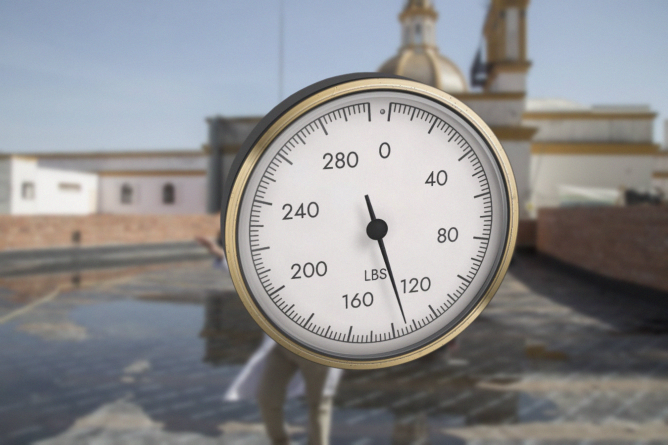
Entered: 134
